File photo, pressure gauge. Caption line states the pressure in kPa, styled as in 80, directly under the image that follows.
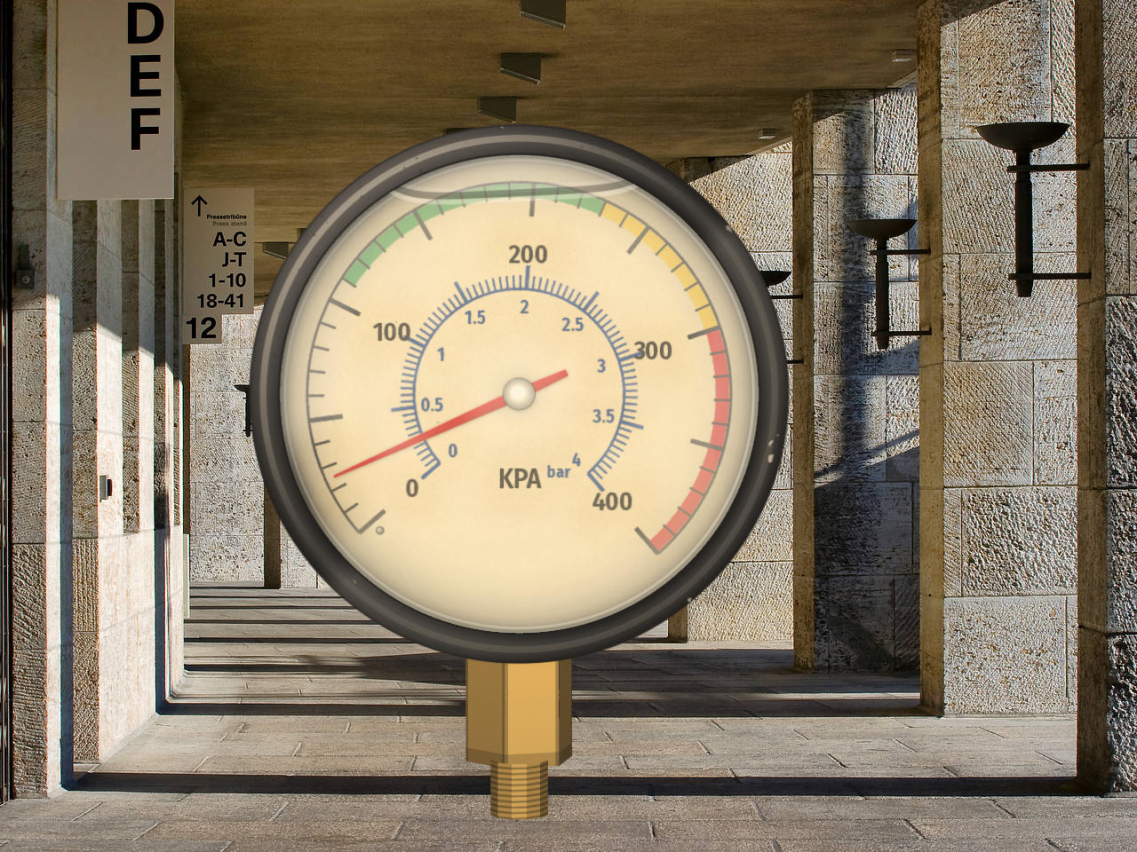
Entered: 25
